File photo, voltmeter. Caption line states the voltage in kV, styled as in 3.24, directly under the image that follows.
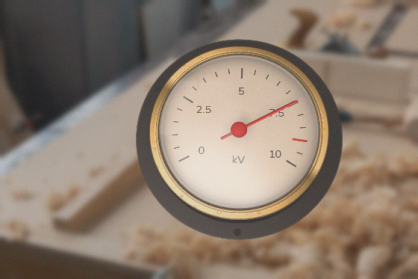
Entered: 7.5
